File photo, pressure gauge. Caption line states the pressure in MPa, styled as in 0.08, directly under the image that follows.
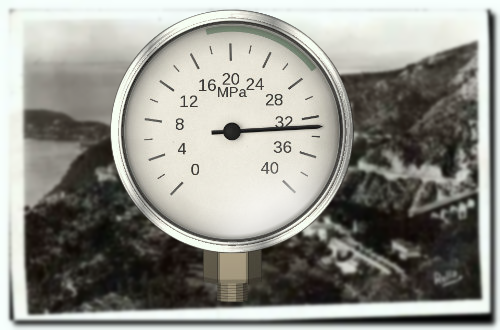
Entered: 33
